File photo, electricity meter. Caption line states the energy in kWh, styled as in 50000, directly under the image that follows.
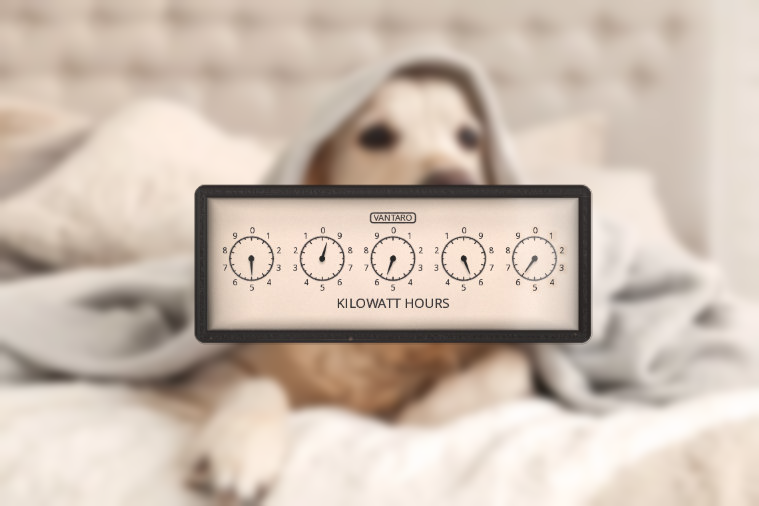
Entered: 49556
